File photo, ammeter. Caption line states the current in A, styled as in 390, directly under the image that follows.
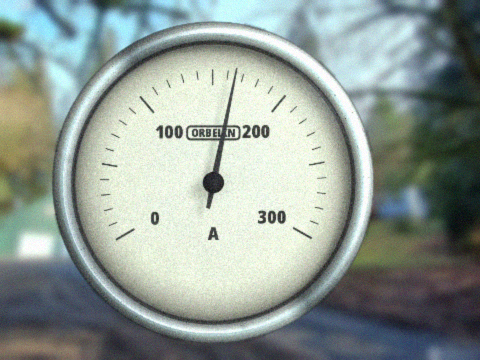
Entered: 165
